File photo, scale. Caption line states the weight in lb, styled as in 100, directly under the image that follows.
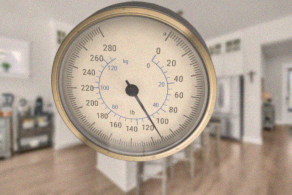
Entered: 110
